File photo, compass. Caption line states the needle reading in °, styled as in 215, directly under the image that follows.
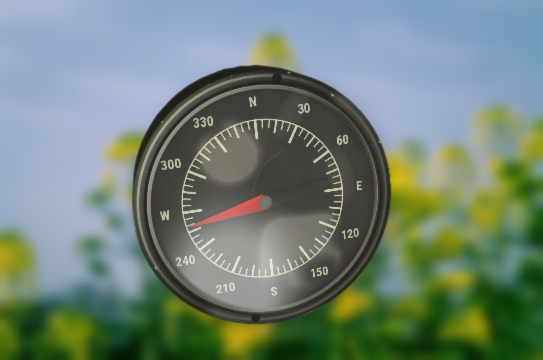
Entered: 260
